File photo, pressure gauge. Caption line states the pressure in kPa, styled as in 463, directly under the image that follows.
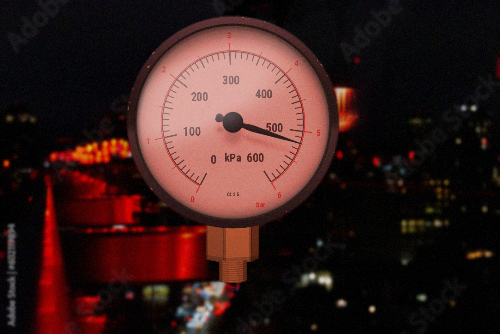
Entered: 520
